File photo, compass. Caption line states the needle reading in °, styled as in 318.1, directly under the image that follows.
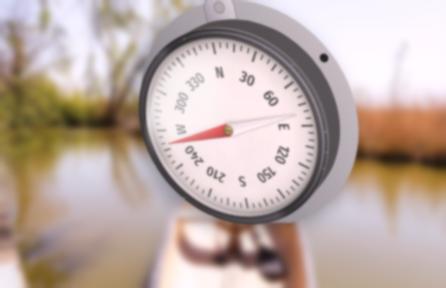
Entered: 260
